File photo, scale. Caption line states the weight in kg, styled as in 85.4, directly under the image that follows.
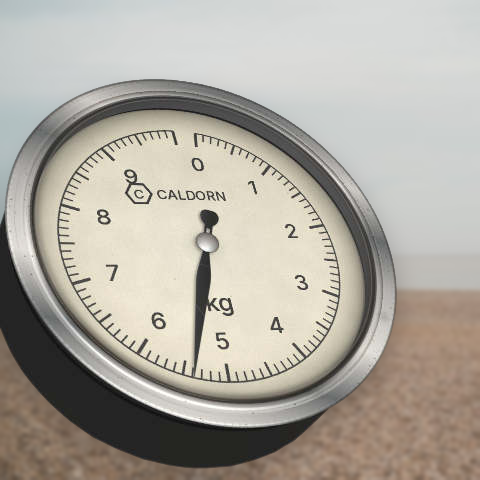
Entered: 5.4
